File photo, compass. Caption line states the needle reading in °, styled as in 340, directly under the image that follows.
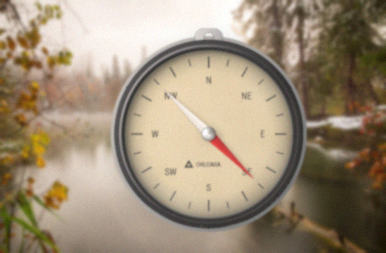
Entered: 135
